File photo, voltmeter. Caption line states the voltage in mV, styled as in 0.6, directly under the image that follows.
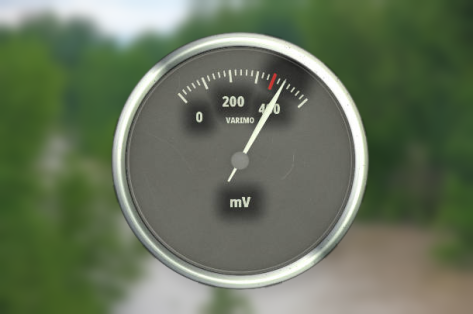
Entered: 400
